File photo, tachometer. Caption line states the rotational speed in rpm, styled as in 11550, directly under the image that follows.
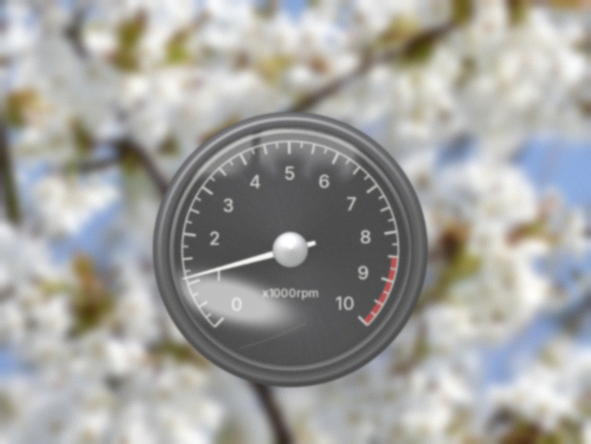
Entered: 1125
